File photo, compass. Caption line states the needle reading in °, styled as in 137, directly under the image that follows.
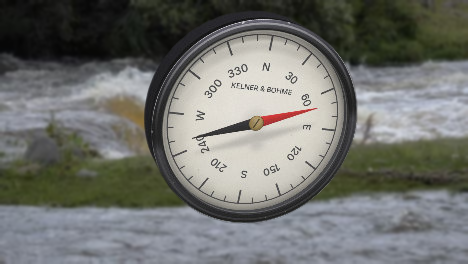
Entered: 70
